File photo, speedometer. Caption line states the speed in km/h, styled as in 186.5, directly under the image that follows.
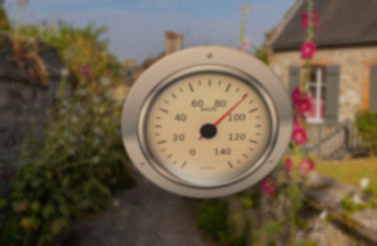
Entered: 90
